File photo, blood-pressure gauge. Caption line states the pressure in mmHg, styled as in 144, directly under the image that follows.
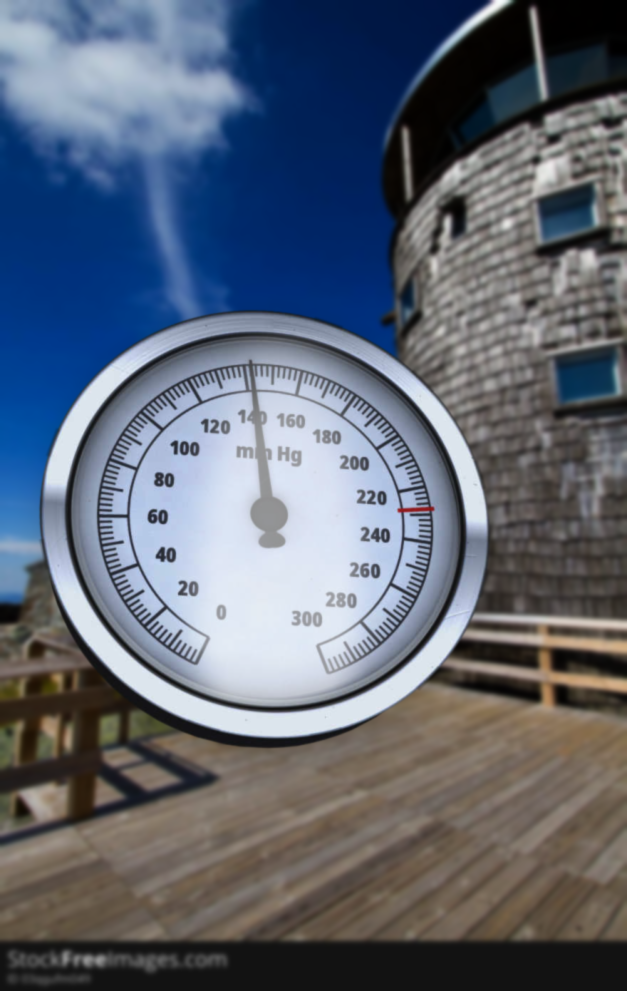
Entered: 142
